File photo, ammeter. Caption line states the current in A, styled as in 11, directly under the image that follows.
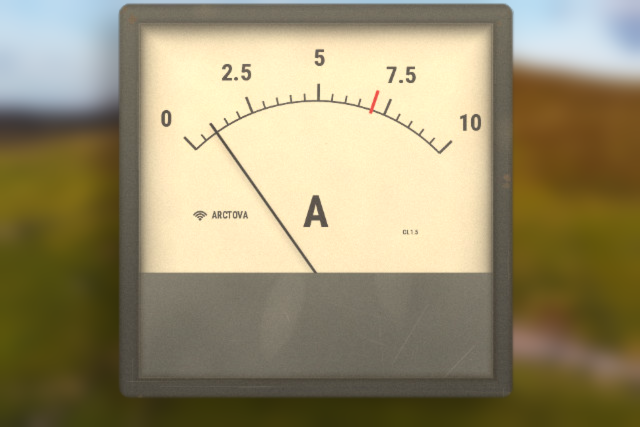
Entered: 1
